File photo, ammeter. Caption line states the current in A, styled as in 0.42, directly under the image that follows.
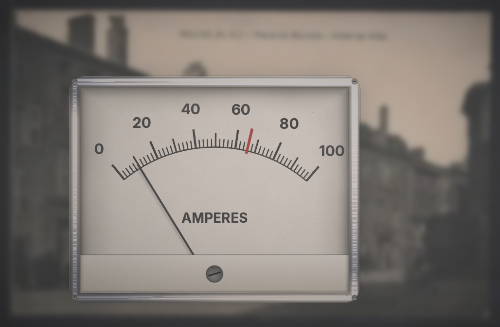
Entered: 10
